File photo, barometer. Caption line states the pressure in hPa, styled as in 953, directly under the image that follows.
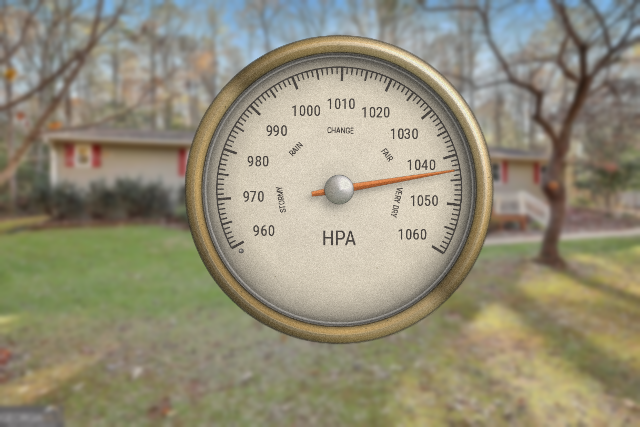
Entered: 1043
